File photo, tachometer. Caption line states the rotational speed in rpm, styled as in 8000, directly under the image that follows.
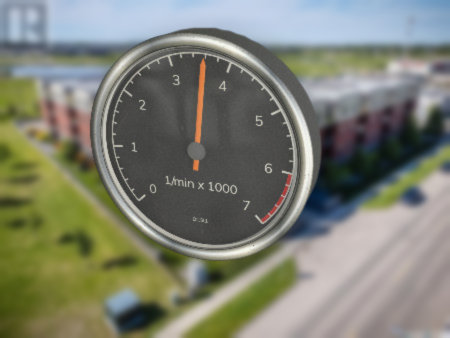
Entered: 3600
